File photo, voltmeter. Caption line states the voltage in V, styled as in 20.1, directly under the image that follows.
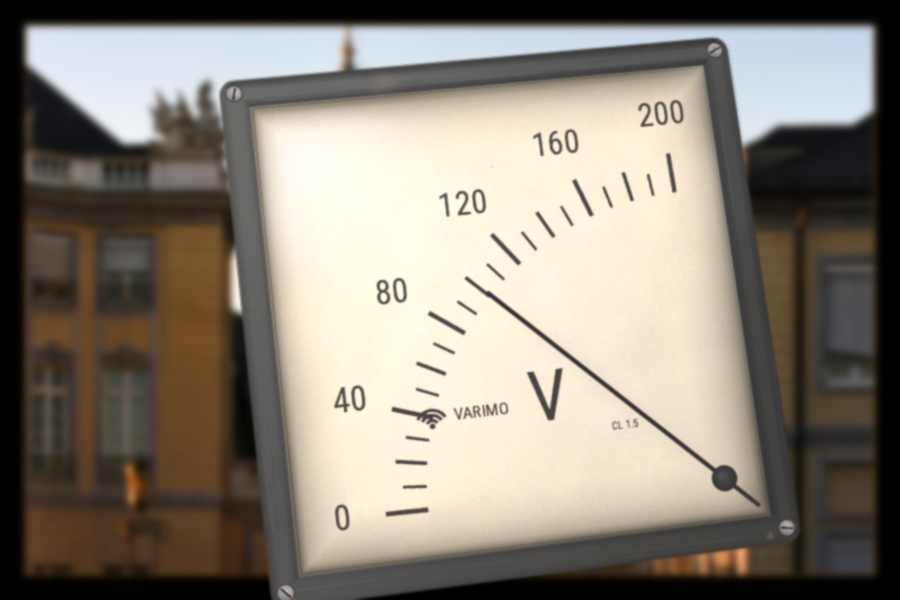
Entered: 100
